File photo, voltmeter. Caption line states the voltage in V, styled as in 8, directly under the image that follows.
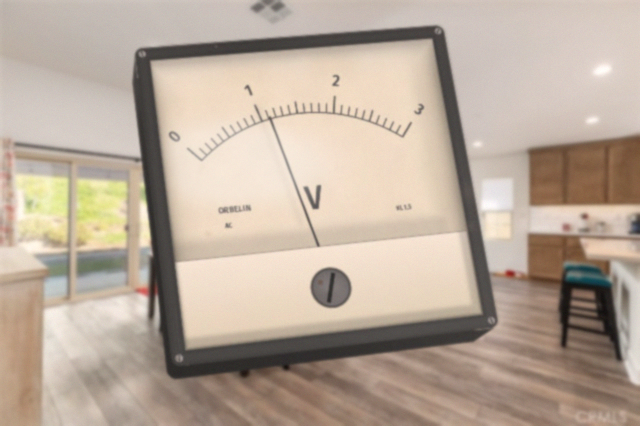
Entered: 1.1
